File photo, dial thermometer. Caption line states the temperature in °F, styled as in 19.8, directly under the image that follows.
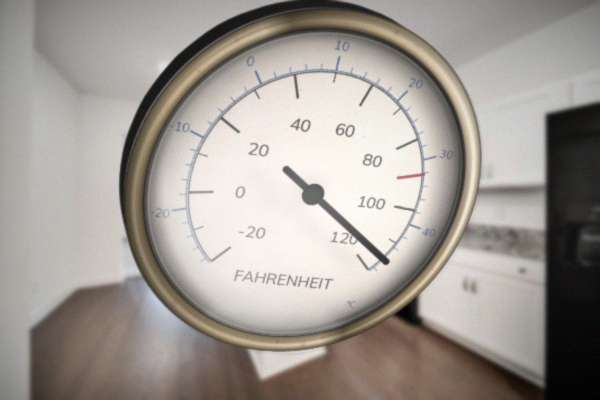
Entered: 115
